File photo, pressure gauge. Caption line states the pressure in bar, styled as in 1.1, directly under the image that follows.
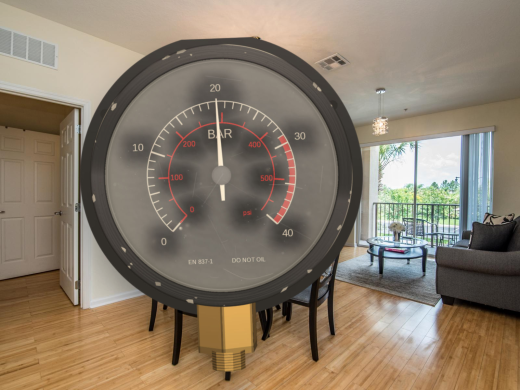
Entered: 20
